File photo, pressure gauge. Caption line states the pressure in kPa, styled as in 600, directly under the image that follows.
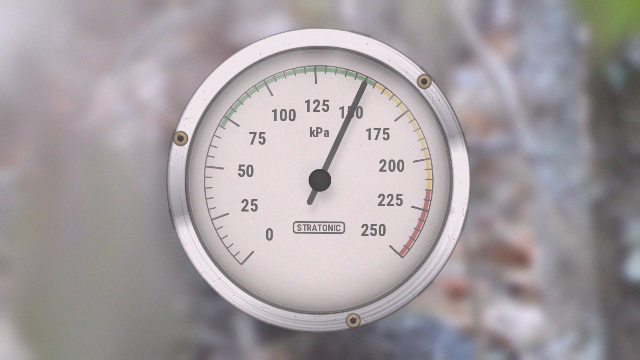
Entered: 150
